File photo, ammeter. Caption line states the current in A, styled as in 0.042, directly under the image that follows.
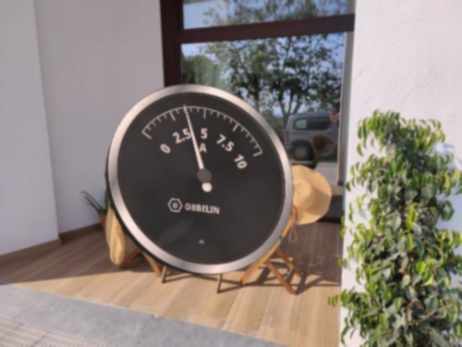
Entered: 3.5
